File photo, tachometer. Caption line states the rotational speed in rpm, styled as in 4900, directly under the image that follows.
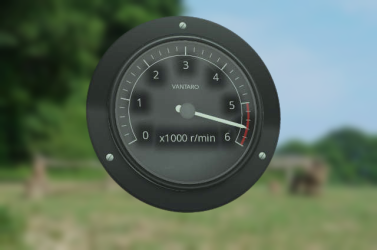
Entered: 5600
